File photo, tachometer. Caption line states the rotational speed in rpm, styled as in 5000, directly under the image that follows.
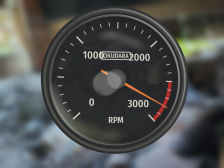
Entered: 2800
